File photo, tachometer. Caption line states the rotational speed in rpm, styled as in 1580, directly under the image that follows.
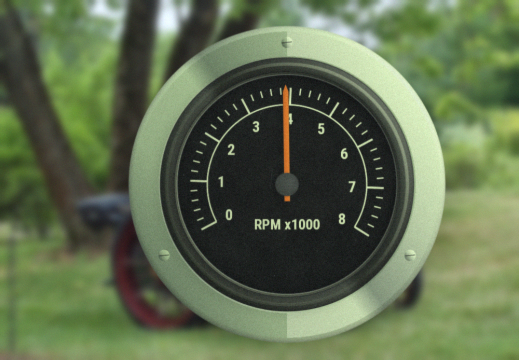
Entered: 3900
